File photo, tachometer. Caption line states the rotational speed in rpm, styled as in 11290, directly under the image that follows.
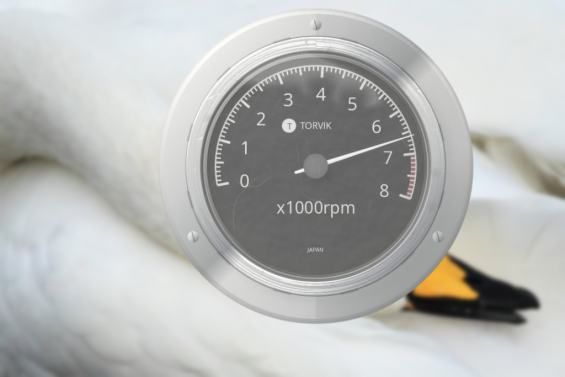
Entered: 6600
